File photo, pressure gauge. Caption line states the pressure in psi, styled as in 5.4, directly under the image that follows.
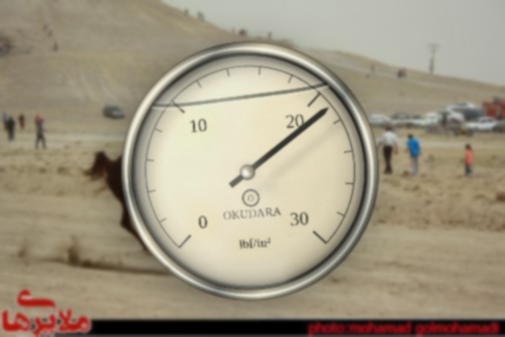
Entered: 21
